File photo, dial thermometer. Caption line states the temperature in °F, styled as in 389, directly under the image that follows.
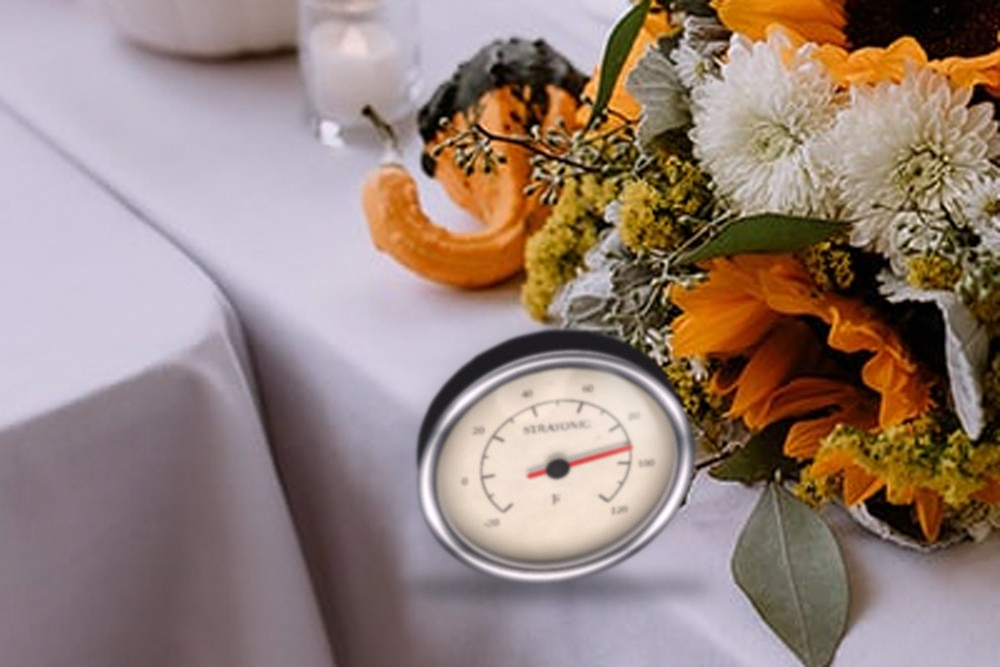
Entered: 90
